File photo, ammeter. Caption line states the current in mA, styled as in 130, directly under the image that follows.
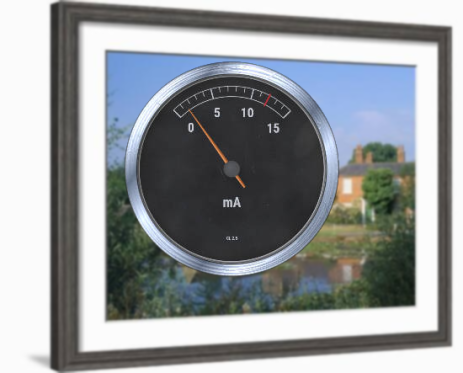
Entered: 1.5
